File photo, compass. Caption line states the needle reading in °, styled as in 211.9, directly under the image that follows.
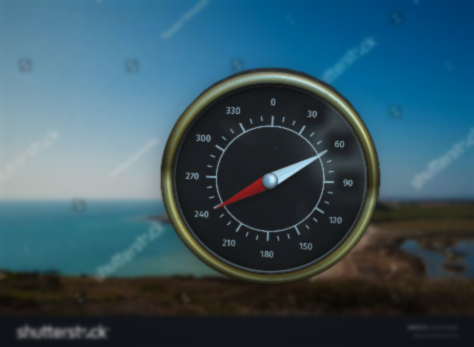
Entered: 240
